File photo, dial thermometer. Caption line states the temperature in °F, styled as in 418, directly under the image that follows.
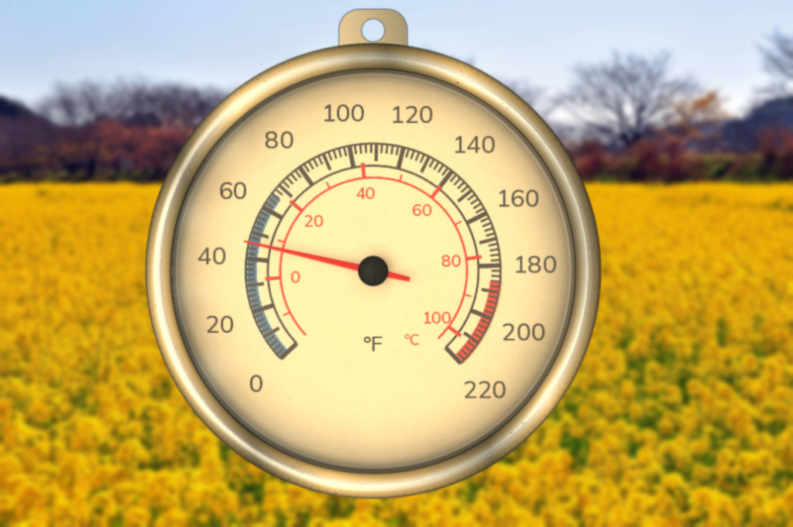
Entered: 46
